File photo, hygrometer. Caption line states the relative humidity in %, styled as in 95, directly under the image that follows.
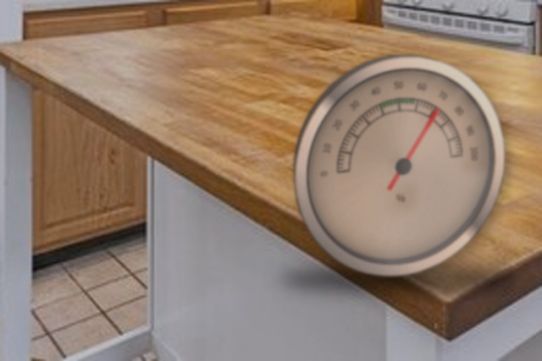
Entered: 70
